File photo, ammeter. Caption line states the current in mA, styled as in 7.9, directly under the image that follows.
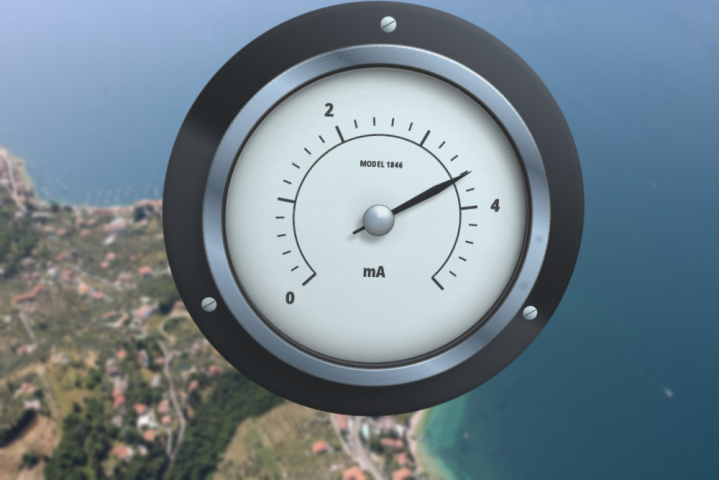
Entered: 3.6
